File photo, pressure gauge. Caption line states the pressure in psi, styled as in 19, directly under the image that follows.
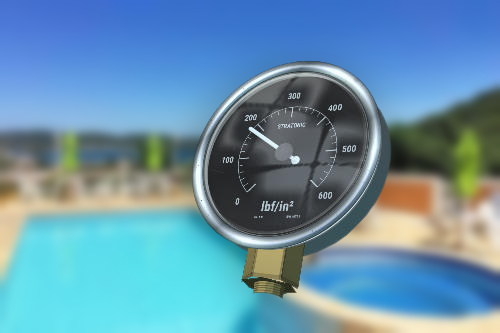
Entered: 180
